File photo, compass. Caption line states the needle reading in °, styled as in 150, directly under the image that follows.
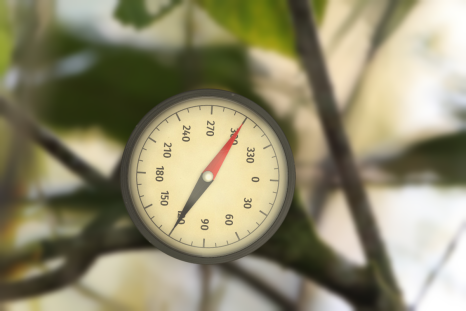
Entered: 300
